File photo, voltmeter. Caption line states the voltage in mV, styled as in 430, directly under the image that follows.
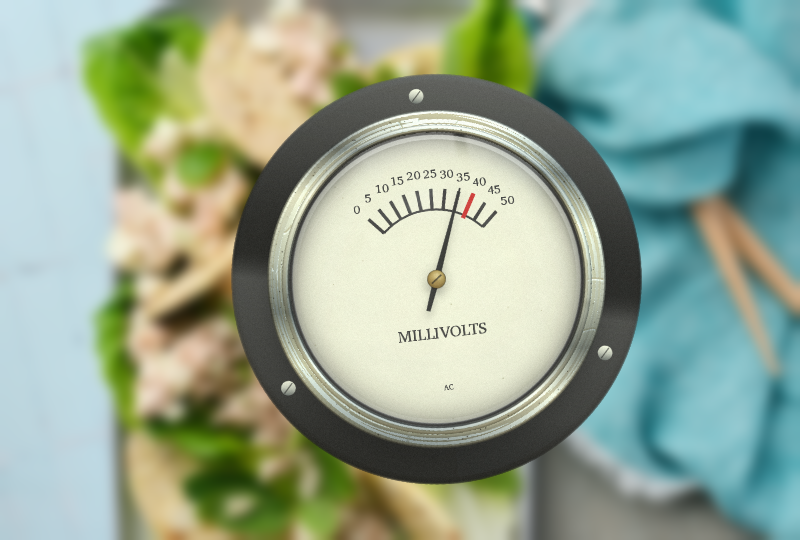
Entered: 35
